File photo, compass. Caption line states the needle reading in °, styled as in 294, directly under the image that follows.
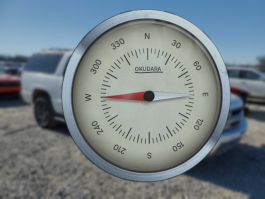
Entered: 270
